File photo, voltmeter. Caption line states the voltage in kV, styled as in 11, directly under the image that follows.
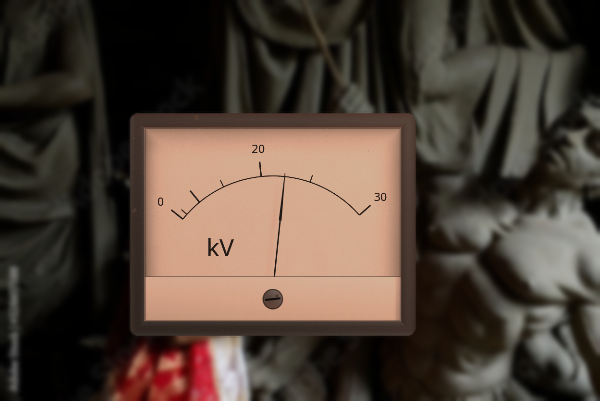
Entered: 22.5
